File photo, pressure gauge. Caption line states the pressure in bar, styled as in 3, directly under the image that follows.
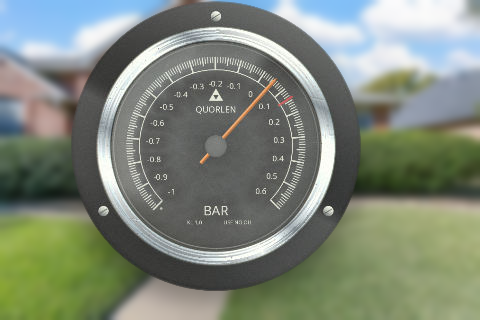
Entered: 0.05
